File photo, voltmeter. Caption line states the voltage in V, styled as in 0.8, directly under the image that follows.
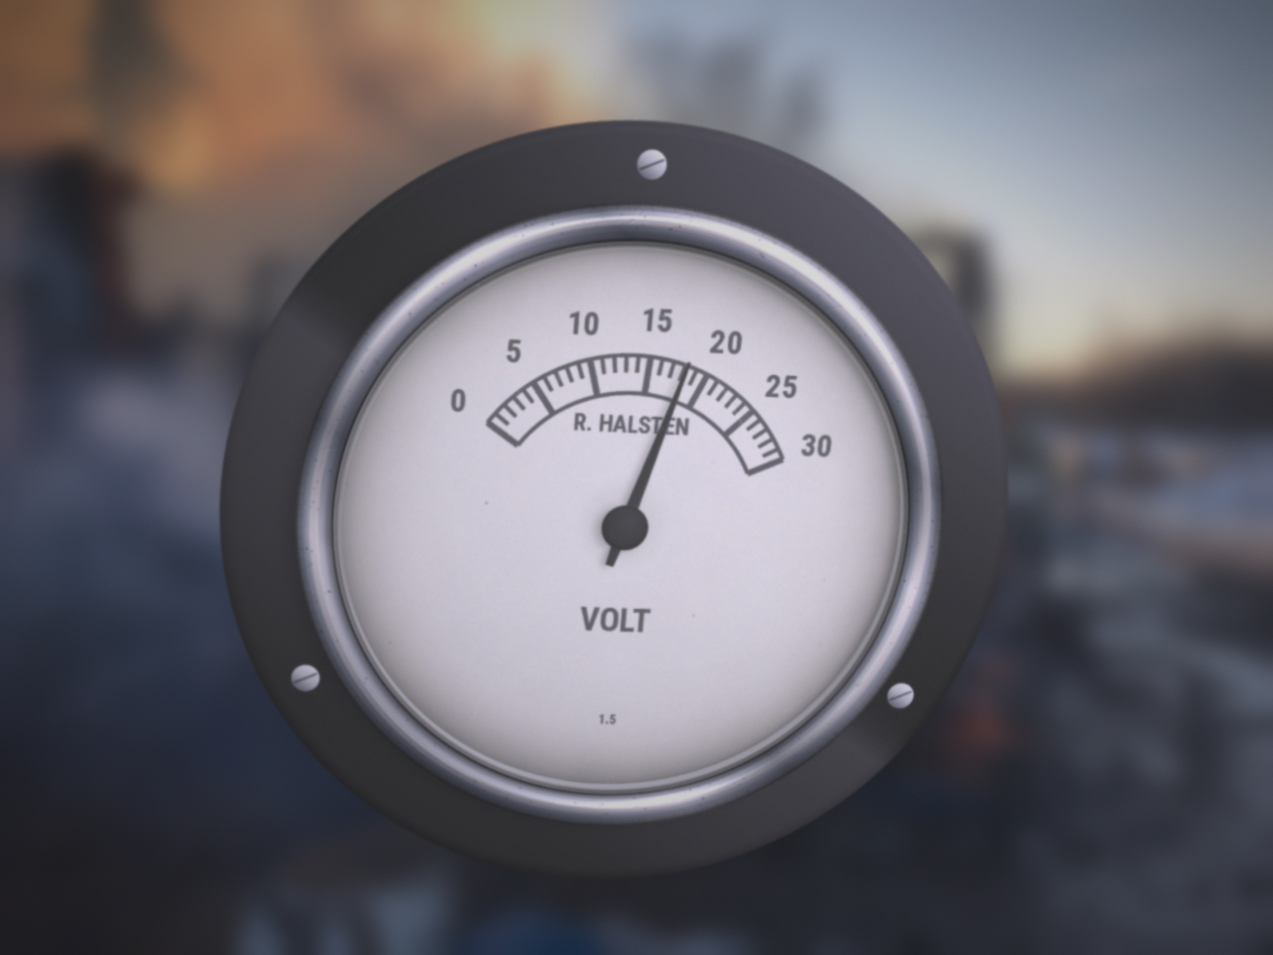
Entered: 18
